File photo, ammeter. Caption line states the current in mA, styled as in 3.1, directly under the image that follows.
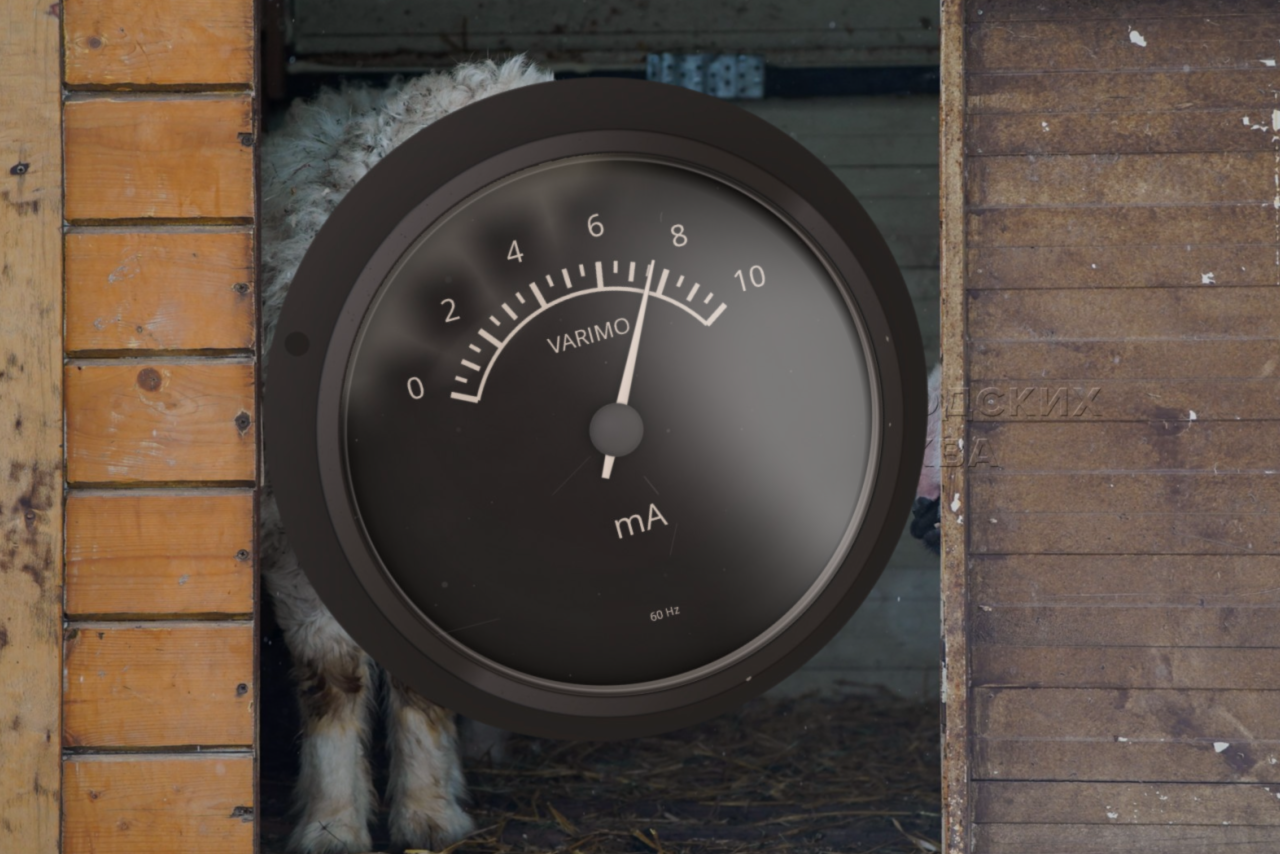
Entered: 7.5
